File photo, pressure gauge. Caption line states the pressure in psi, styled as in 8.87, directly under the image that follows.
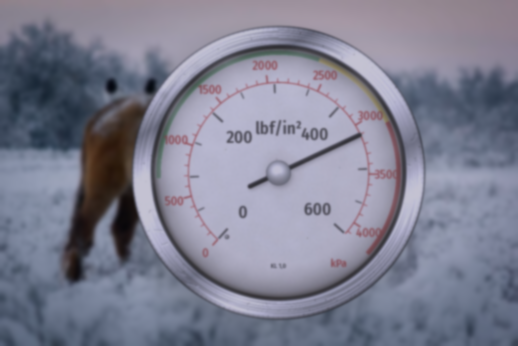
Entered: 450
